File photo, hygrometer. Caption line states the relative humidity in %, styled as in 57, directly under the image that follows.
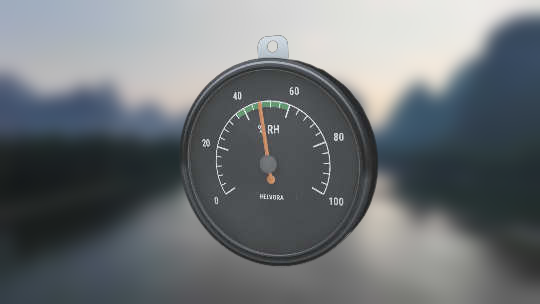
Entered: 48
